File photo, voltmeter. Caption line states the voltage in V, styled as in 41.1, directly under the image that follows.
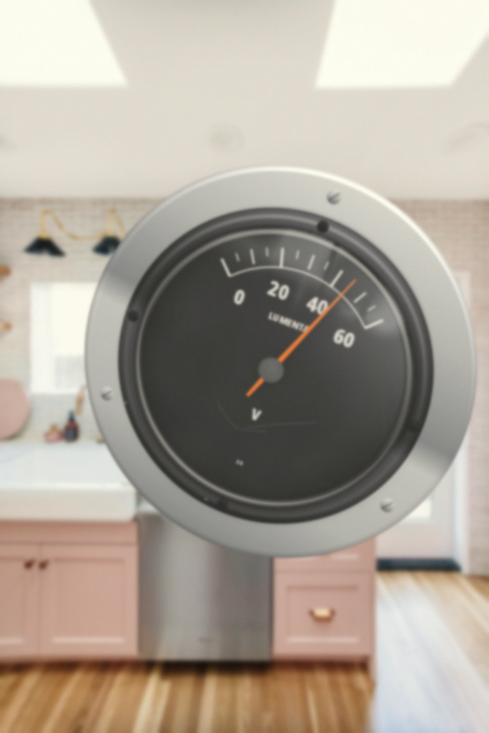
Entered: 45
